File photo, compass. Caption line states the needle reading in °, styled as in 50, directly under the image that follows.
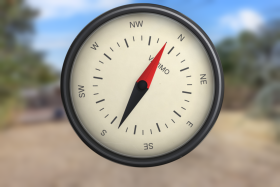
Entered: 350
